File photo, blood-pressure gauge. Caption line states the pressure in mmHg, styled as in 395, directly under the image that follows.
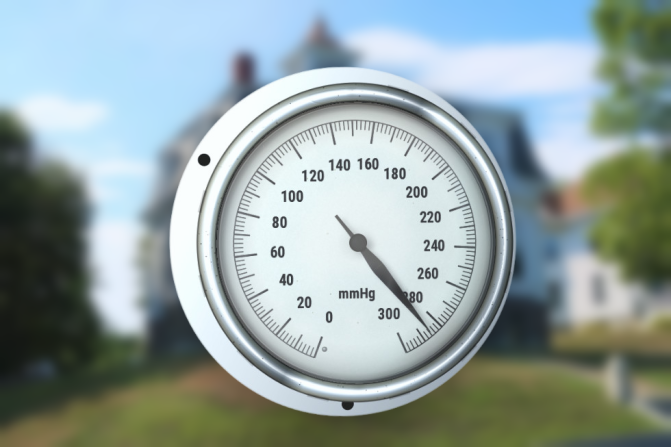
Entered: 286
